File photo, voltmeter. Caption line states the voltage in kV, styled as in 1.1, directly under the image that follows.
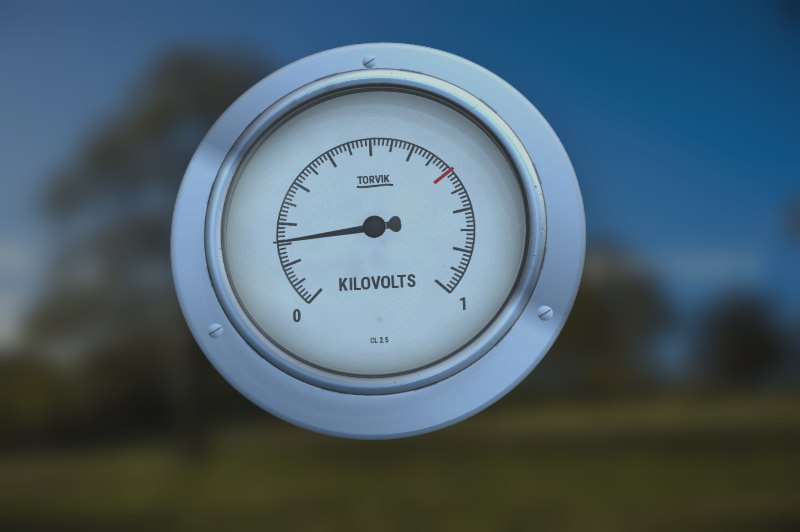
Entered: 0.15
